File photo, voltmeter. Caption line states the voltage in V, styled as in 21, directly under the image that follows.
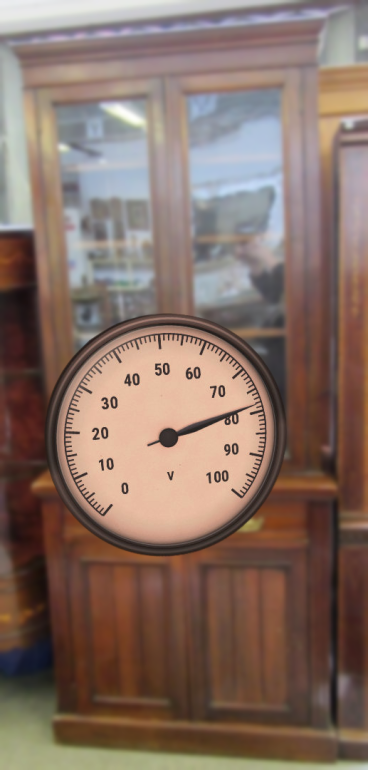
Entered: 78
